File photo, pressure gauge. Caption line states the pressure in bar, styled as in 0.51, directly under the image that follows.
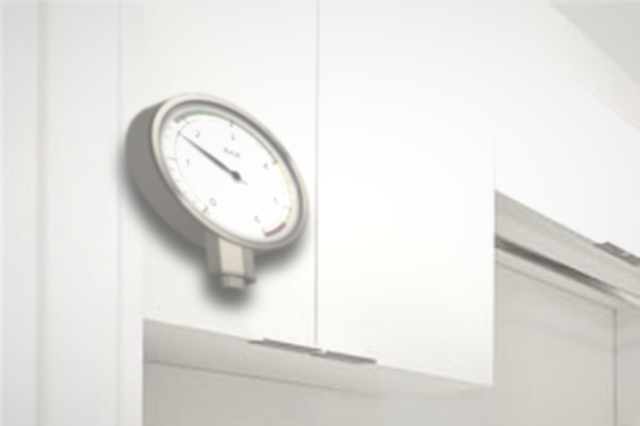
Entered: 1.6
